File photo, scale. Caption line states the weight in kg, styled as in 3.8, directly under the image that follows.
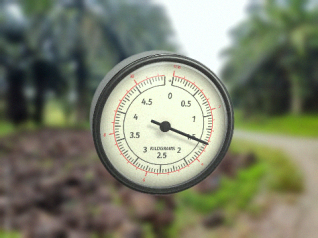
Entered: 1.5
